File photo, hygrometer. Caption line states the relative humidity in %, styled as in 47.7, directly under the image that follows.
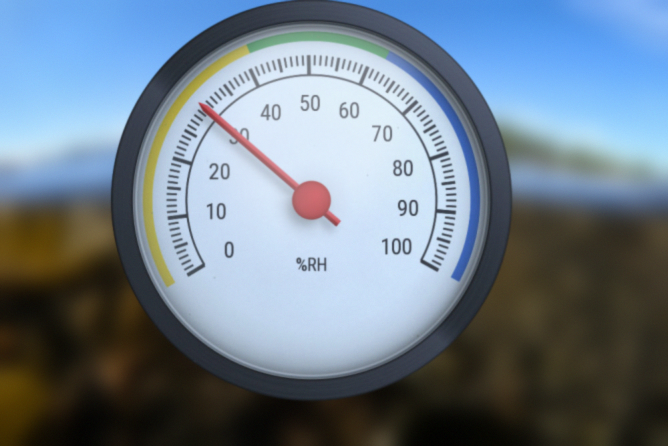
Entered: 30
